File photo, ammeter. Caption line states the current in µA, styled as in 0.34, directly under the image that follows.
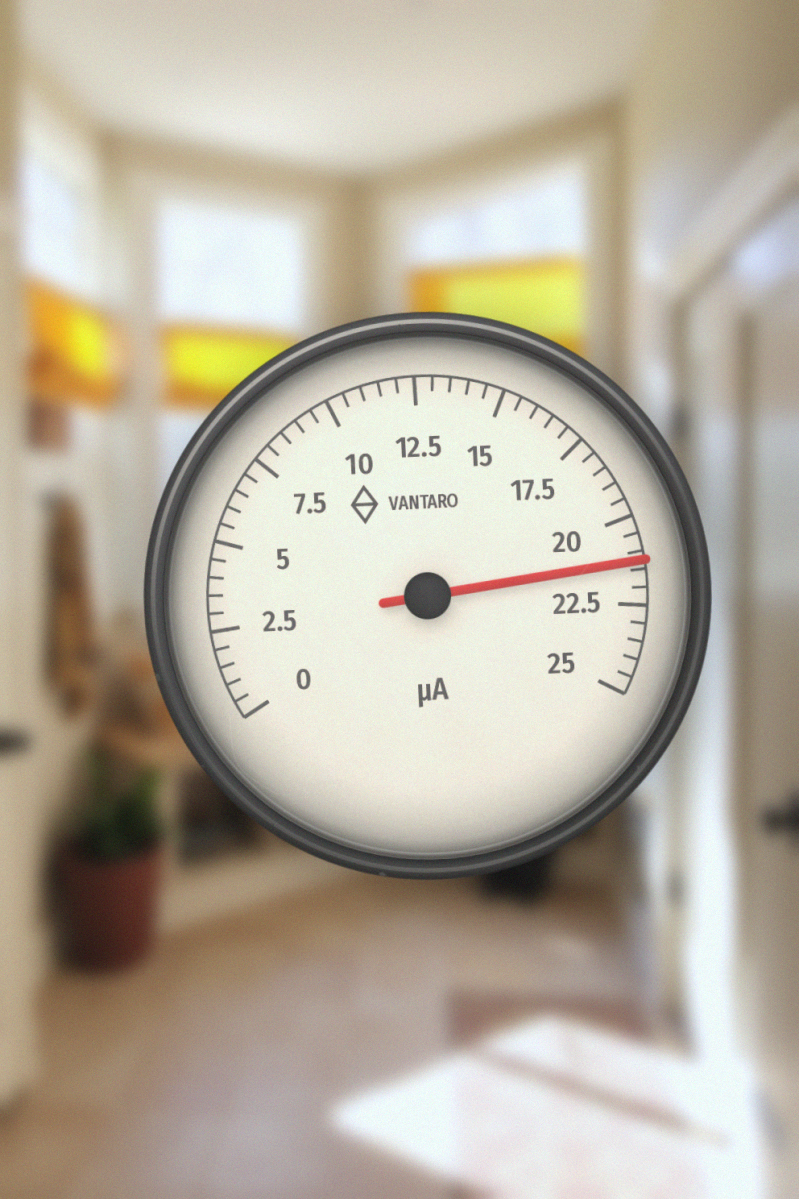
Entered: 21.25
